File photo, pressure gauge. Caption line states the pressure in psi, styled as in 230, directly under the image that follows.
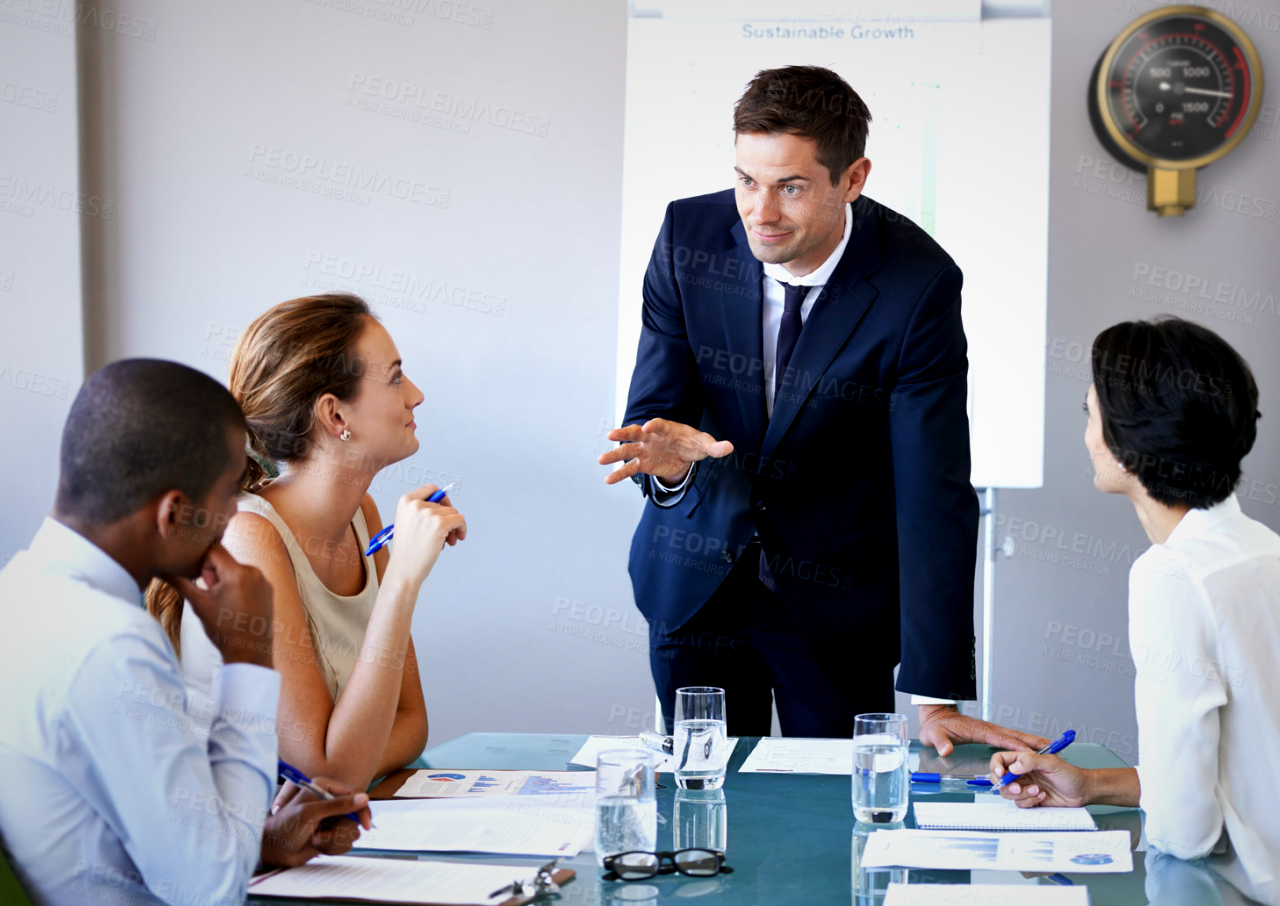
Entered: 1300
